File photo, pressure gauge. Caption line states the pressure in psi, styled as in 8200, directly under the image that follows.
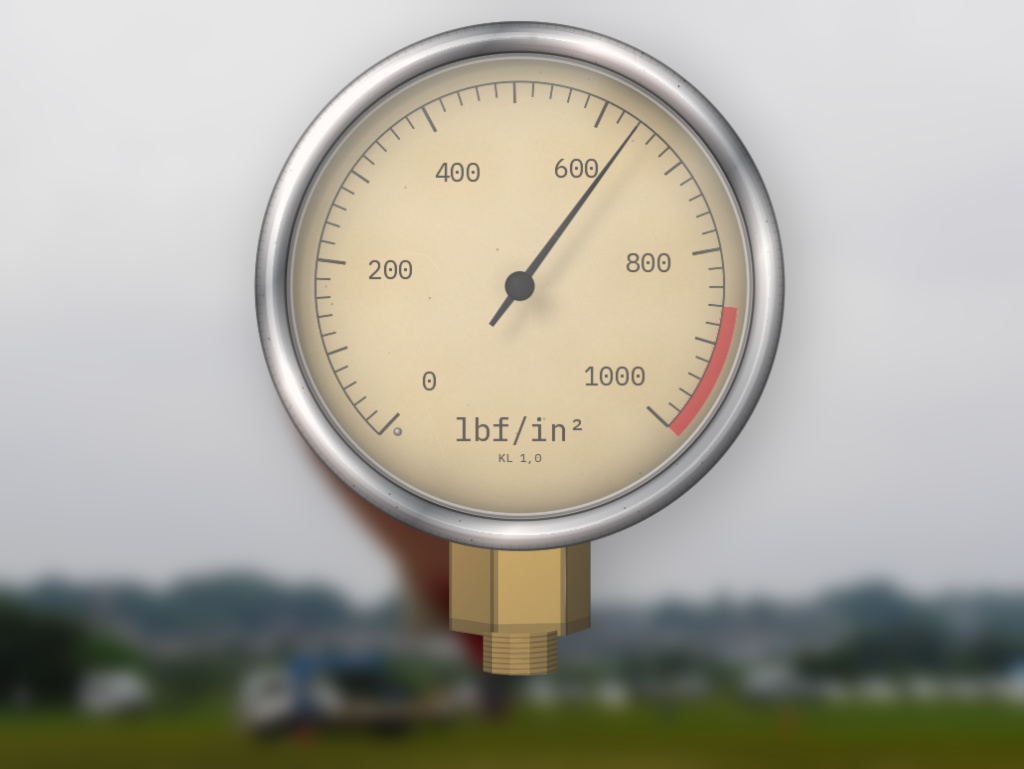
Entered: 640
